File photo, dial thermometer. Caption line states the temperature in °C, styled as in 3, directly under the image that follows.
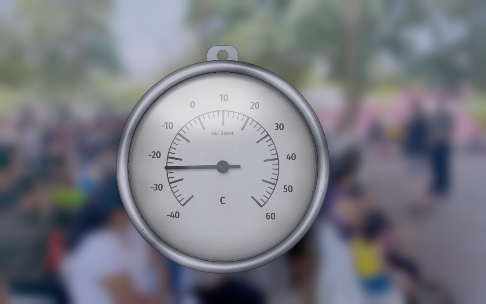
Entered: -24
